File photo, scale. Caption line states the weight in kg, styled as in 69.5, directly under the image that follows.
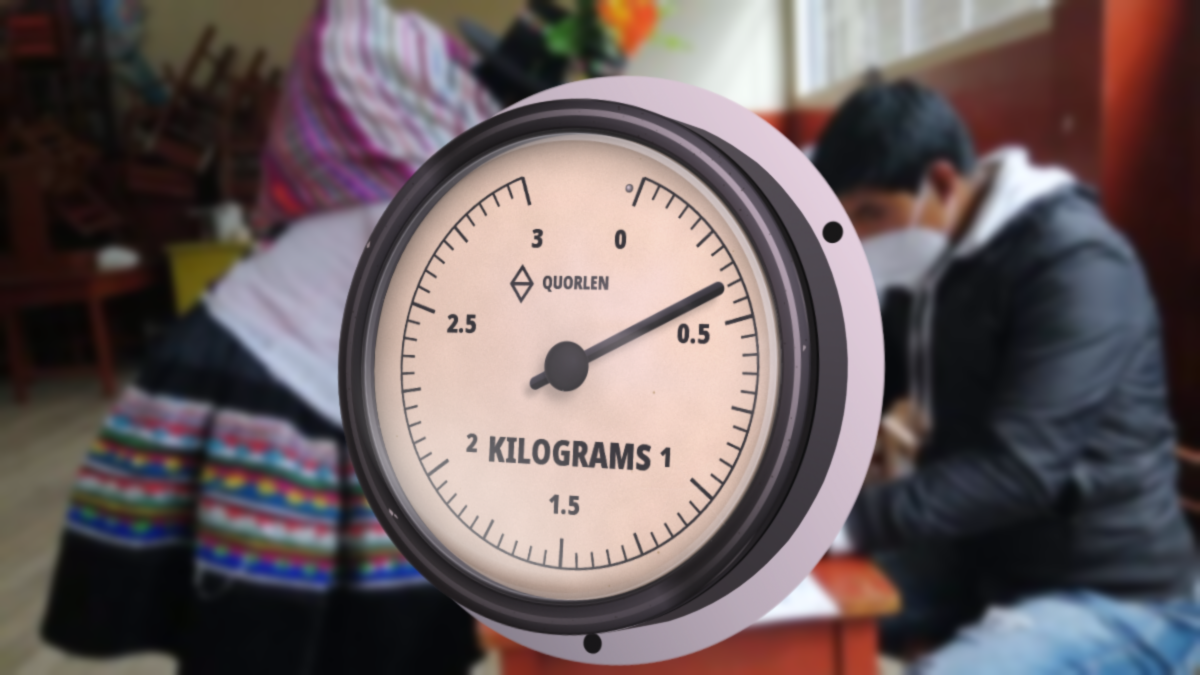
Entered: 0.4
